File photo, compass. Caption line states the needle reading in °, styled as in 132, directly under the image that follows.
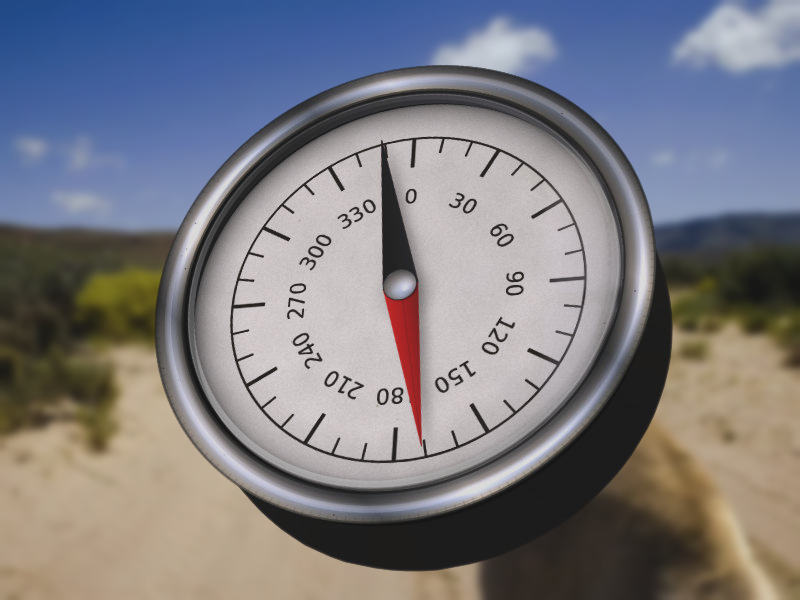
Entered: 170
